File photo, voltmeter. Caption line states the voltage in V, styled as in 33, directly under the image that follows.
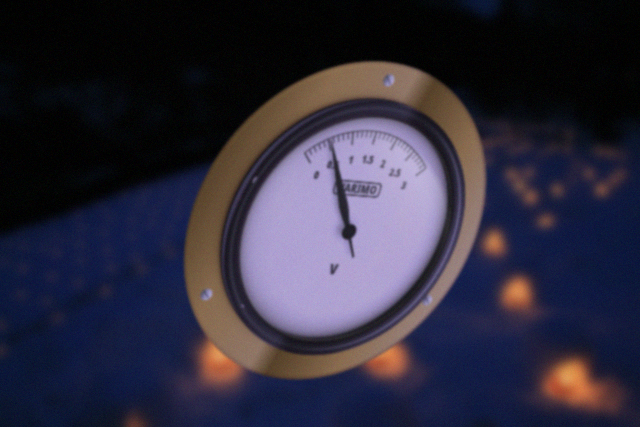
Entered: 0.5
